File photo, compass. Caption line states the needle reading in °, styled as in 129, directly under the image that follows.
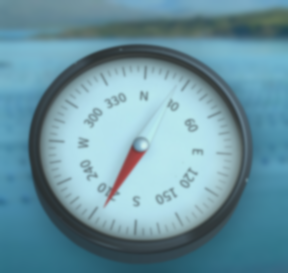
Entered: 205
